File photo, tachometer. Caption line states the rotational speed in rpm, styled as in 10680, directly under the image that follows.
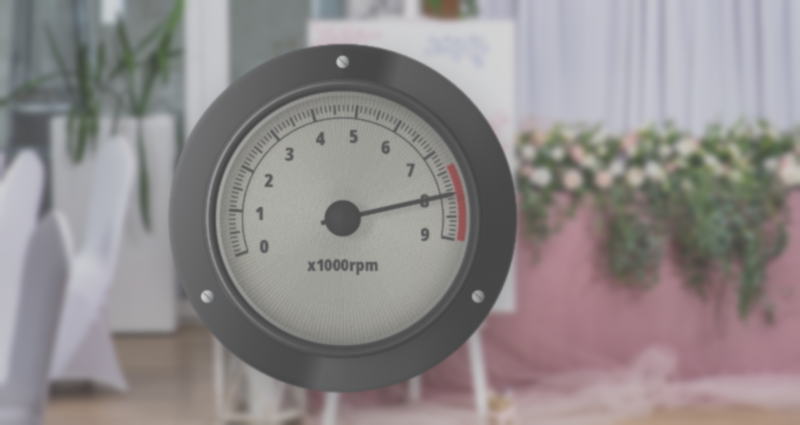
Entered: 8000
